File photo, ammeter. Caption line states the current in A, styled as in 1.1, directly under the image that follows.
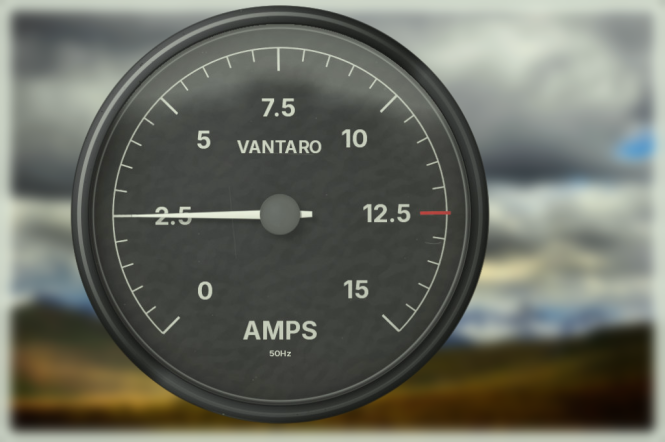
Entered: 2.5
